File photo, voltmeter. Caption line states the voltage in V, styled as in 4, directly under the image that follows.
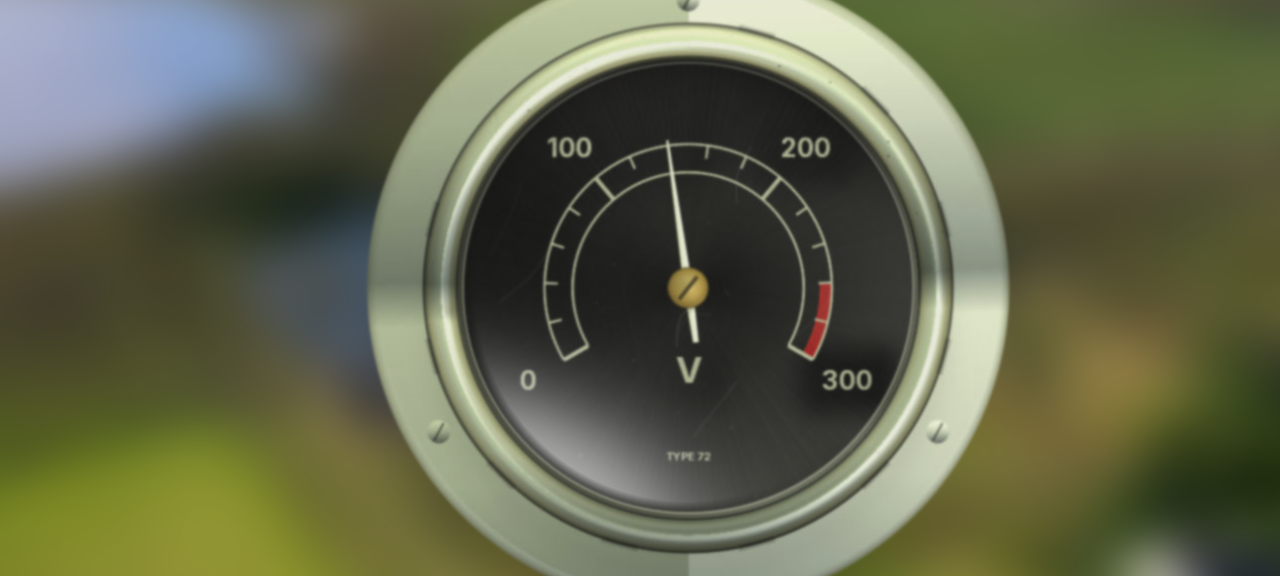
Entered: 140
